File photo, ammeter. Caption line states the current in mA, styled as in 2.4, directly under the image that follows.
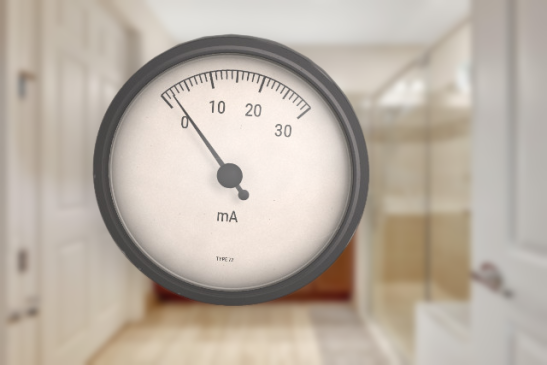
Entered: 2
